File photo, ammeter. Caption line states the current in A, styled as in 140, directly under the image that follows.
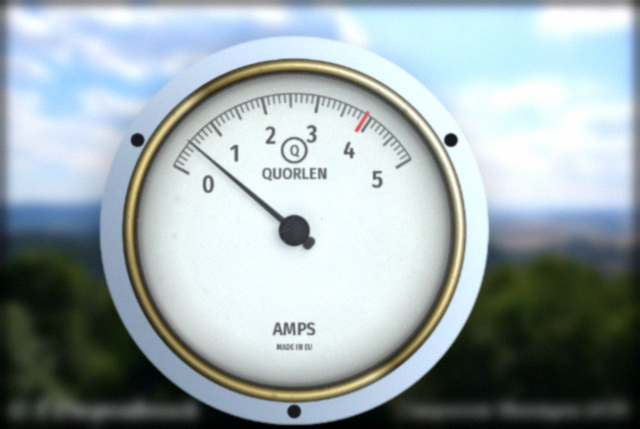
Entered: 0.5
